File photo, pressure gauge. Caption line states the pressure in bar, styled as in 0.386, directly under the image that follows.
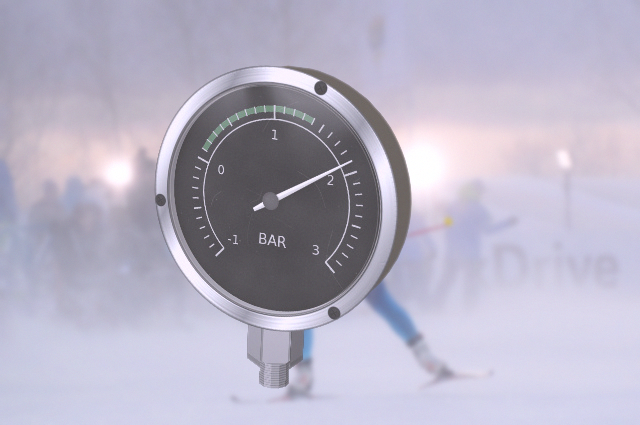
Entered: 1.9
